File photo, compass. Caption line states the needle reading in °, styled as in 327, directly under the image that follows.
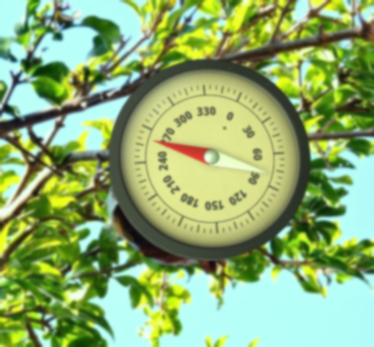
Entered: 260
